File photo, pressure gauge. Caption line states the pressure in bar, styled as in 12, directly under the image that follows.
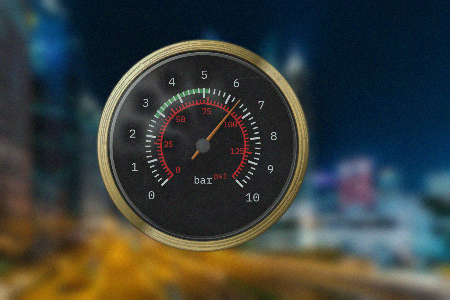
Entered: 6.4
